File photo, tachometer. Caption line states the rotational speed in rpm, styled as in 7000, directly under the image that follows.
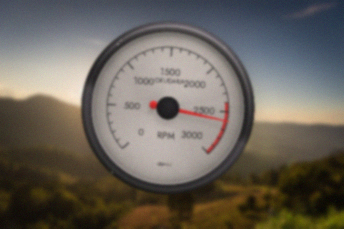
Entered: 2600
